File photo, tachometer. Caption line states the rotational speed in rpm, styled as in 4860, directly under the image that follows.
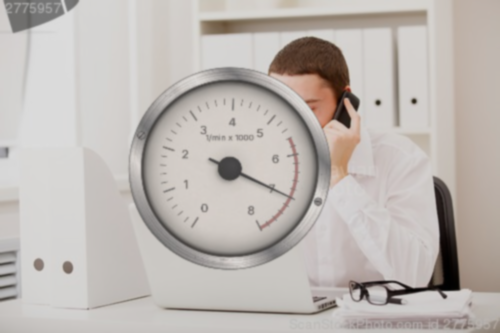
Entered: 7000
